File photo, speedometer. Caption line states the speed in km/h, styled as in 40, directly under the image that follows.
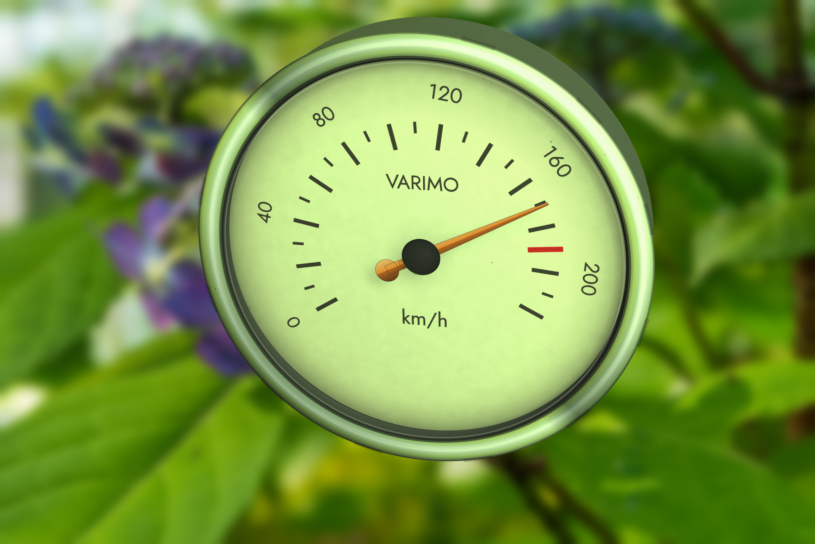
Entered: 170
